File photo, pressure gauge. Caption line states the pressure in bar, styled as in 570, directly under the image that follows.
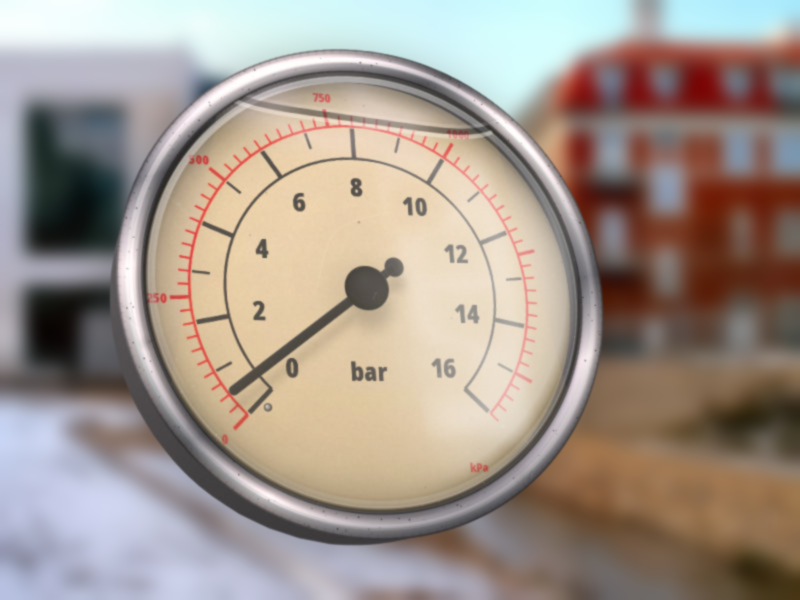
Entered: 0.5
